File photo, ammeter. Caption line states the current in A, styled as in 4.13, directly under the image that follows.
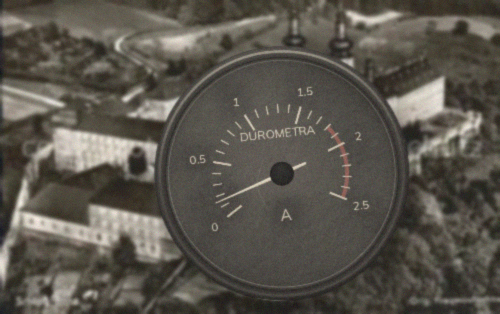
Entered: 0.15
